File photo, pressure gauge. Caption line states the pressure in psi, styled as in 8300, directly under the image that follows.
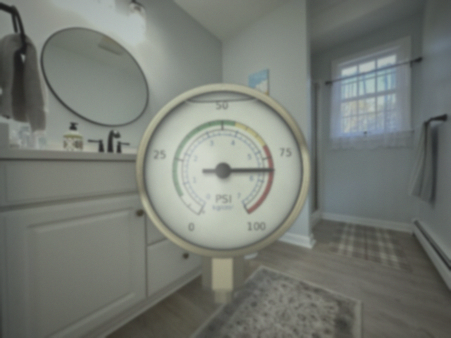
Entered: 80
